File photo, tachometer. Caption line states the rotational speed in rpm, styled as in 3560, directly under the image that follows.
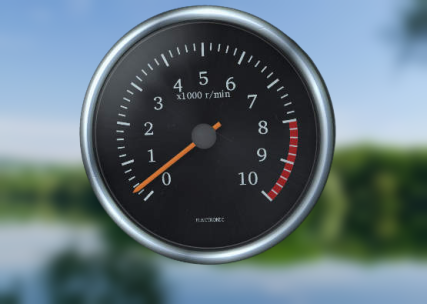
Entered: 300
